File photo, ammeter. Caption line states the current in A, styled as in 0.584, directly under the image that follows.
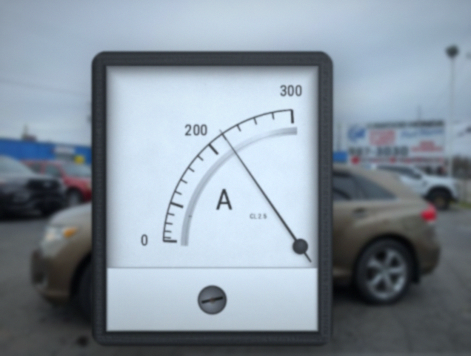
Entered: 220
